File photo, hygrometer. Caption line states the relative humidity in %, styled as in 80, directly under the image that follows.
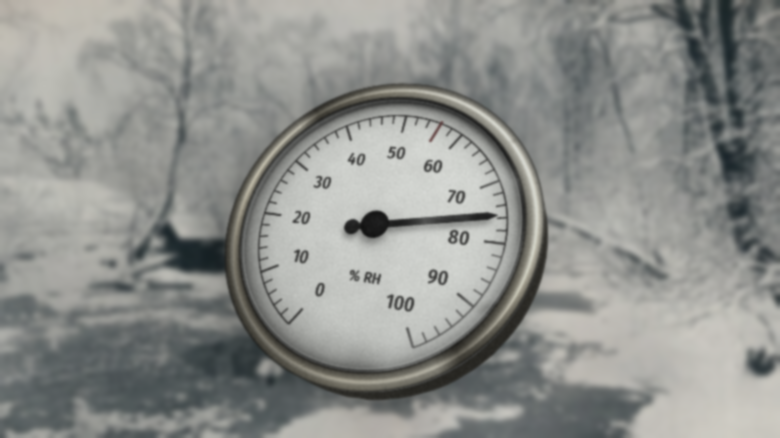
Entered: 76
